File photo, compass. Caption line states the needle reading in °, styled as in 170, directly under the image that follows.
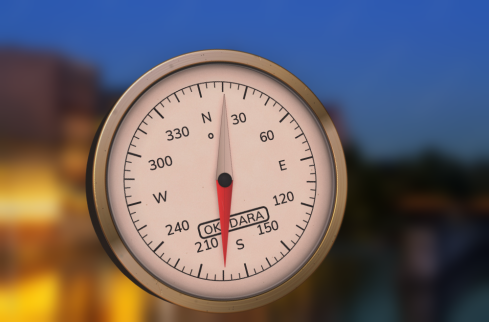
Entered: 195
